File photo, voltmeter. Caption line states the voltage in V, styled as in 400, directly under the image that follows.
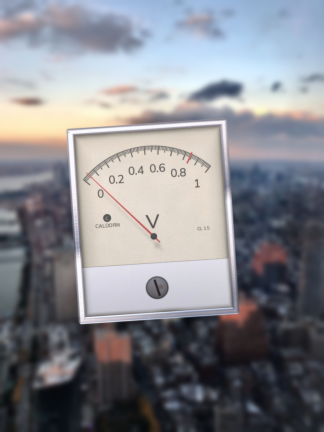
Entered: 0.05
